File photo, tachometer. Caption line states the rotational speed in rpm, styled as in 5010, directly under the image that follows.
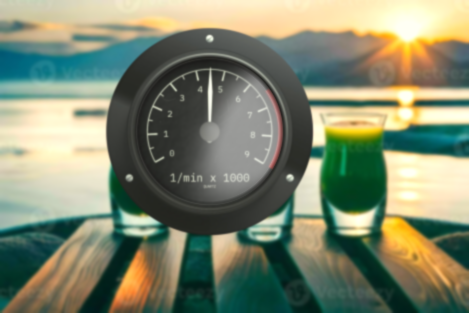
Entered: 4500
